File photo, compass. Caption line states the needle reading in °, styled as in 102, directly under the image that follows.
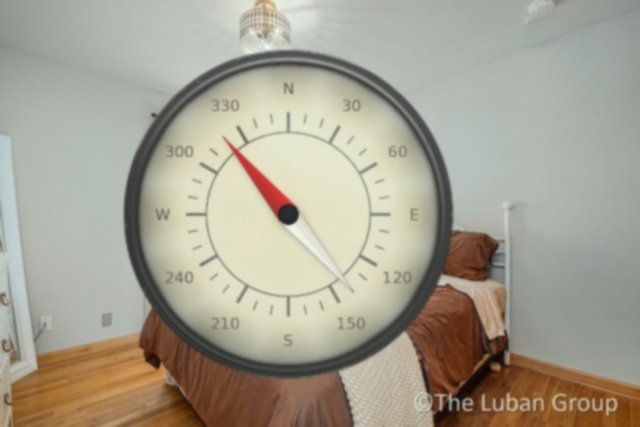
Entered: 320
